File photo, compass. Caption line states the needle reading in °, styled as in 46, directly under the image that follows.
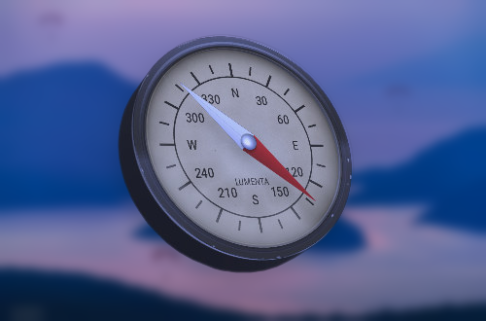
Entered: 135
